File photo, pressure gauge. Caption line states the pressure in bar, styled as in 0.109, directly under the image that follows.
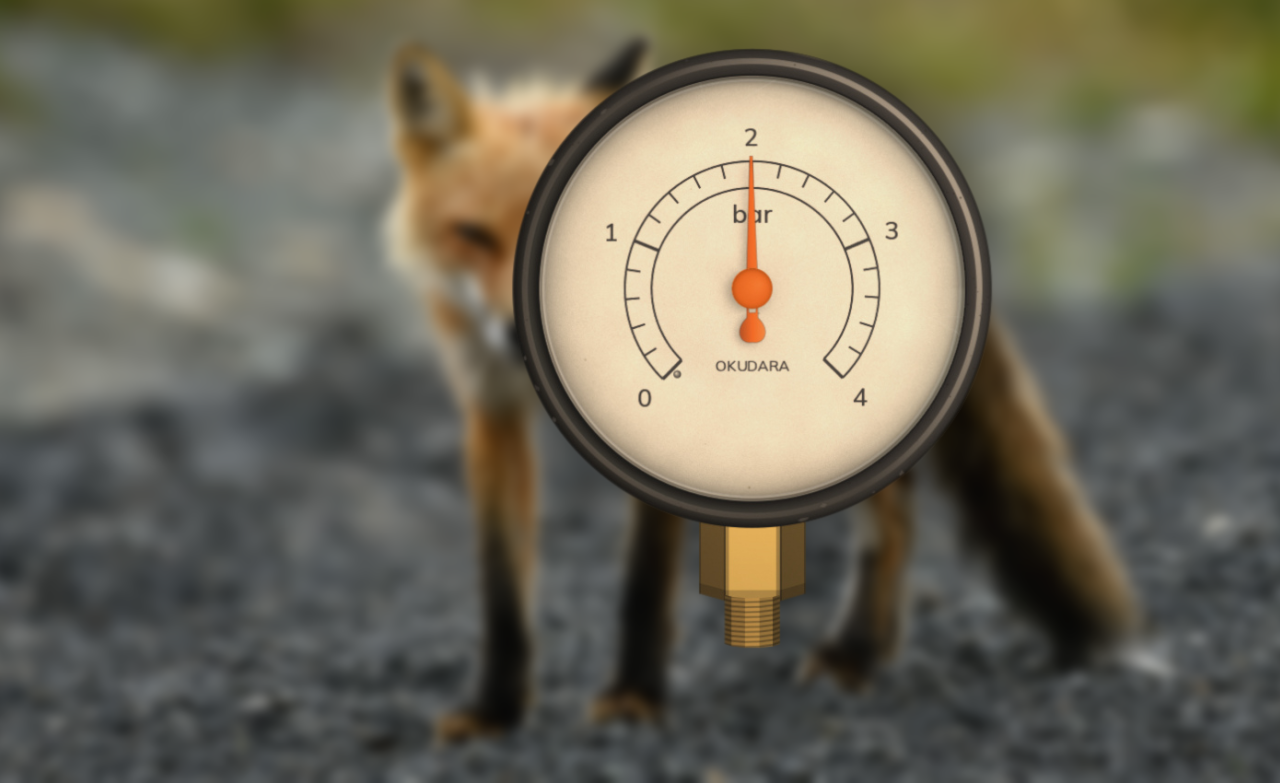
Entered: 2
